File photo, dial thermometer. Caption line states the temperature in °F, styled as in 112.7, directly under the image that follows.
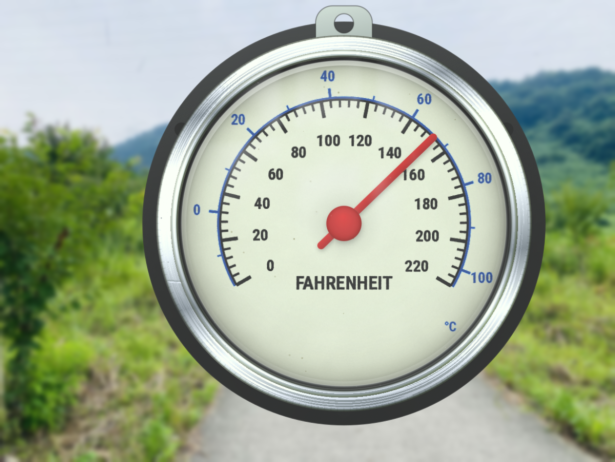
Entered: 152
